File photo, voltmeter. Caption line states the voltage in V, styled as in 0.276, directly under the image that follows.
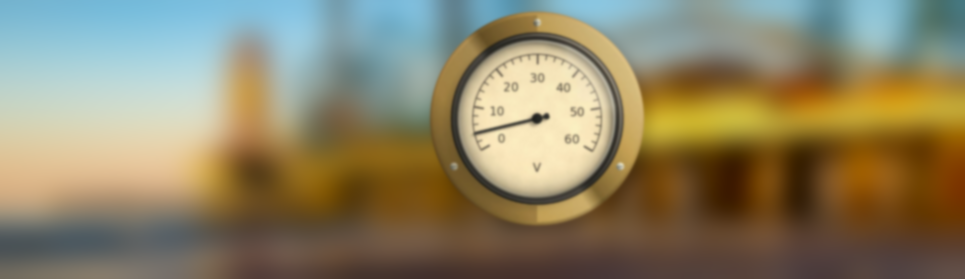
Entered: 4
